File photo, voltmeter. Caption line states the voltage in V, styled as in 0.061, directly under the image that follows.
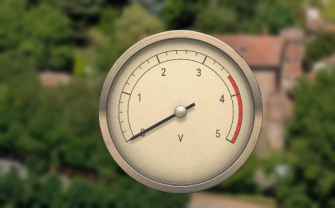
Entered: 0
